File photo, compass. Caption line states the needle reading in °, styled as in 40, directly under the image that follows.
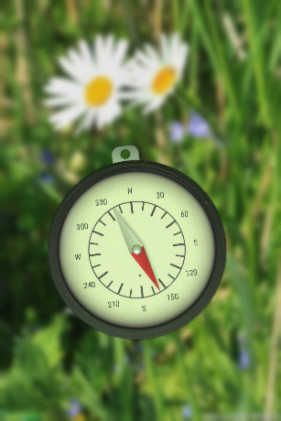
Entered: 157.5
